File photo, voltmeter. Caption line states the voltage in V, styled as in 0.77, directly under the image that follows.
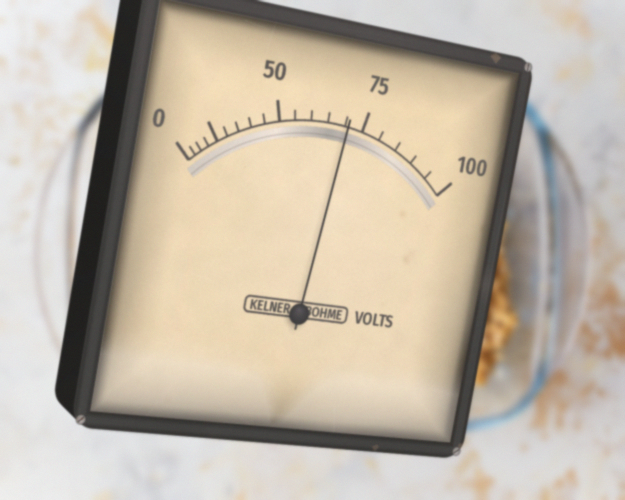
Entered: 70
